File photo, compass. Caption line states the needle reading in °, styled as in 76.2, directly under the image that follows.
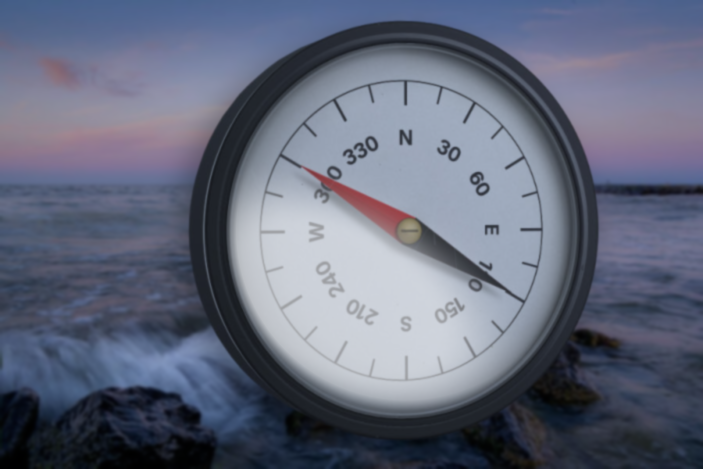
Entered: 300
